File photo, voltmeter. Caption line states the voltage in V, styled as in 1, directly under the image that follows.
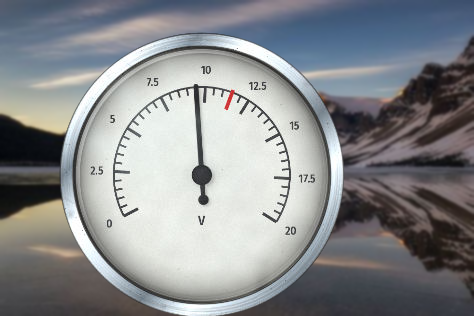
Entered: 9.5
